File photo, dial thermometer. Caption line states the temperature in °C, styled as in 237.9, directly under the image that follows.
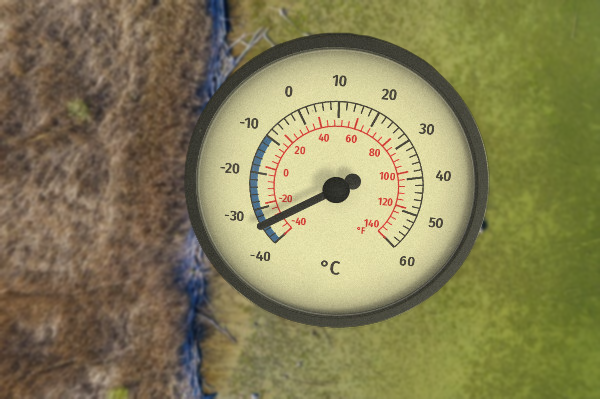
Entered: -34
